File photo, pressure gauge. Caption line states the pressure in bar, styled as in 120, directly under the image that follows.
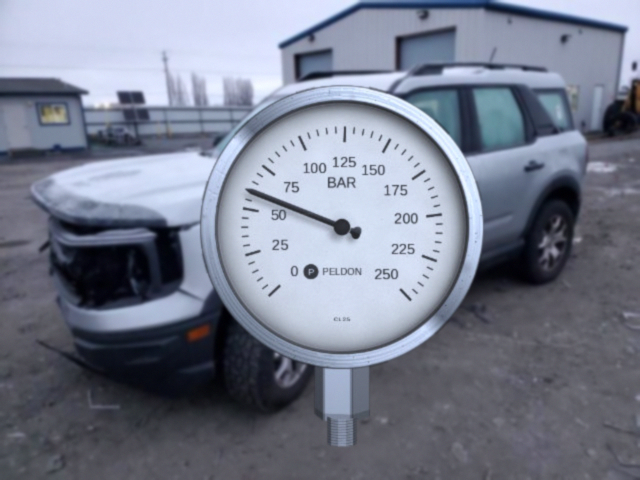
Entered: 60
